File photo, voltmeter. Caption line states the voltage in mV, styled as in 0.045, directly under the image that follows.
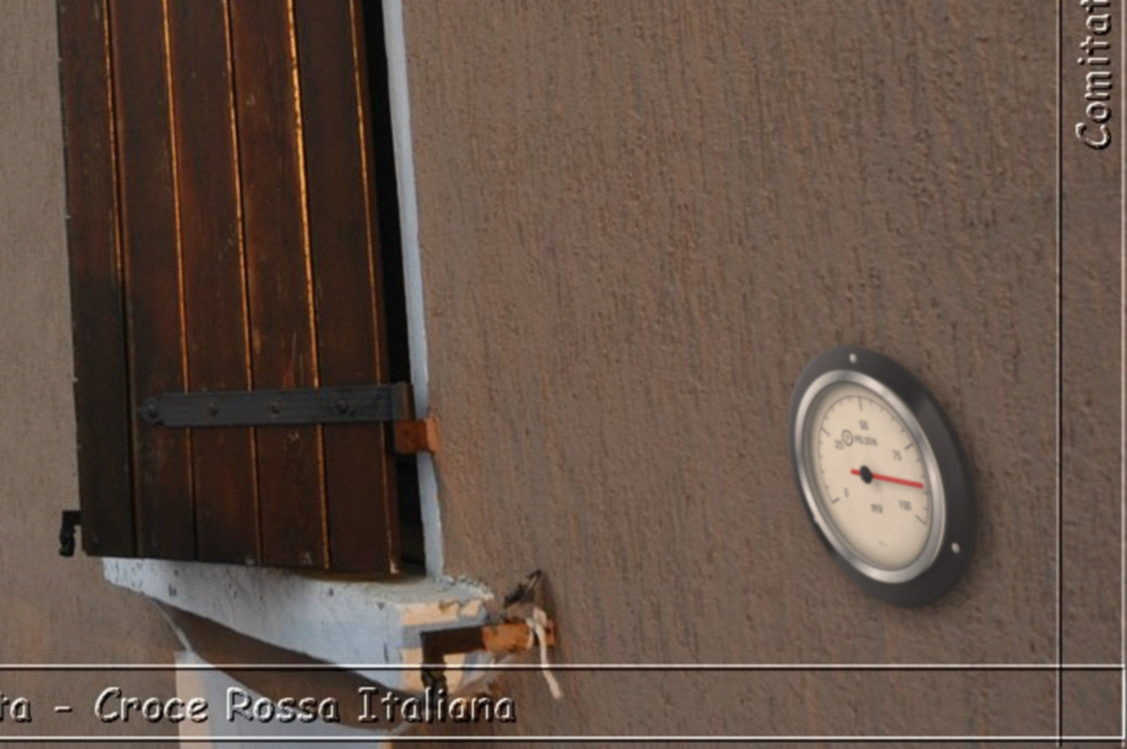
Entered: 87.5
